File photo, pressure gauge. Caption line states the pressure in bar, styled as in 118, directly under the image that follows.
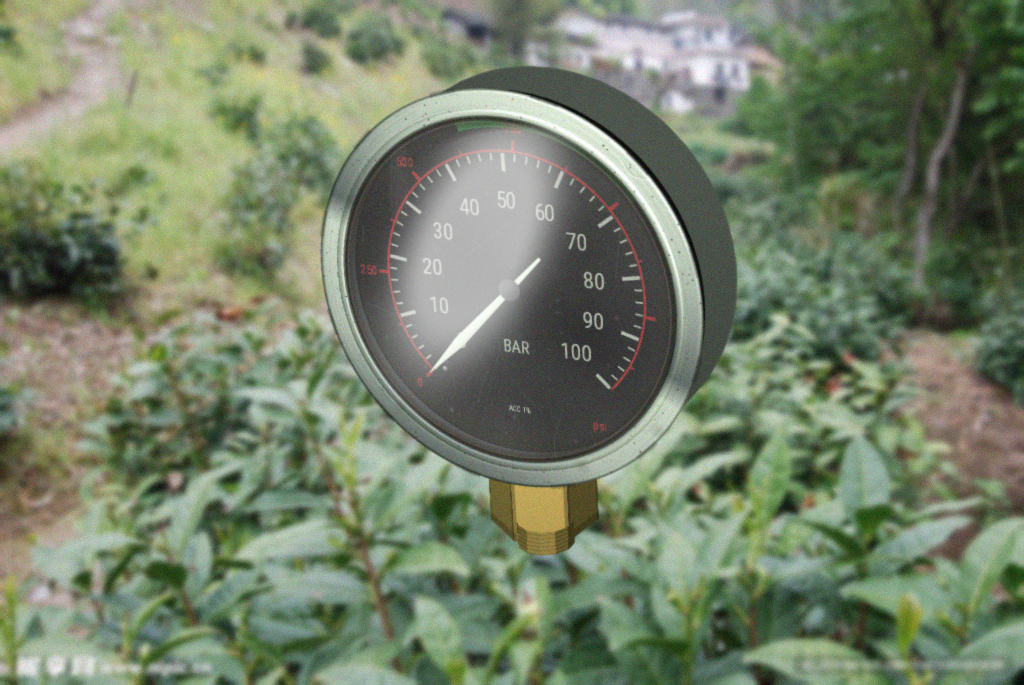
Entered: 0
